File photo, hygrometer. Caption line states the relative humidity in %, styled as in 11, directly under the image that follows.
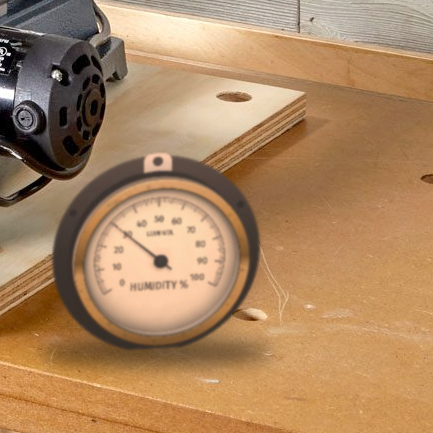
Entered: 30
